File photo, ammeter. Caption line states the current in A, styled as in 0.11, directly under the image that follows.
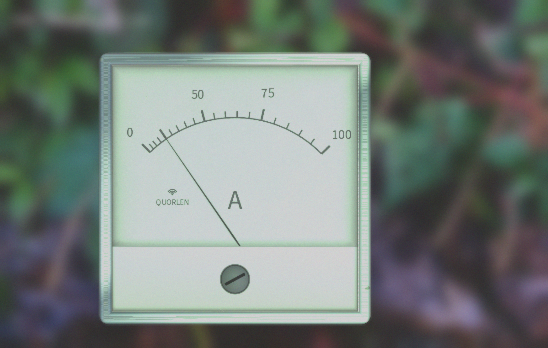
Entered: 25
